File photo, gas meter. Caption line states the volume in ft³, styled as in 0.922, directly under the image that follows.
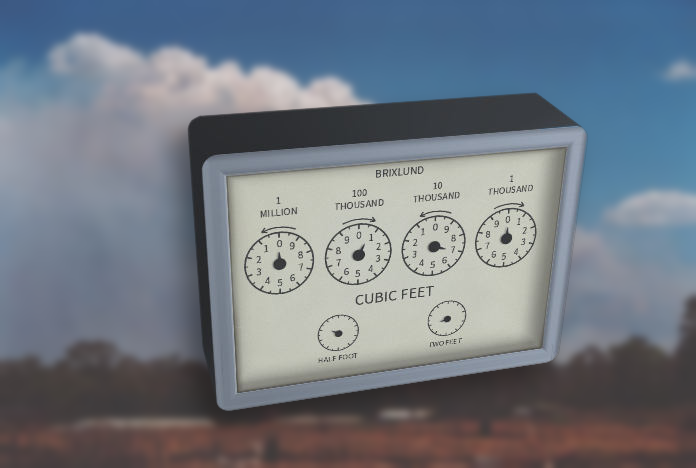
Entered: 7000
